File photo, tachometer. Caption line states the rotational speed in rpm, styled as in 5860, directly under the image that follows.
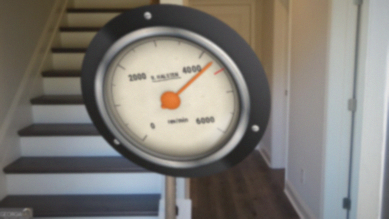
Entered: 4250
